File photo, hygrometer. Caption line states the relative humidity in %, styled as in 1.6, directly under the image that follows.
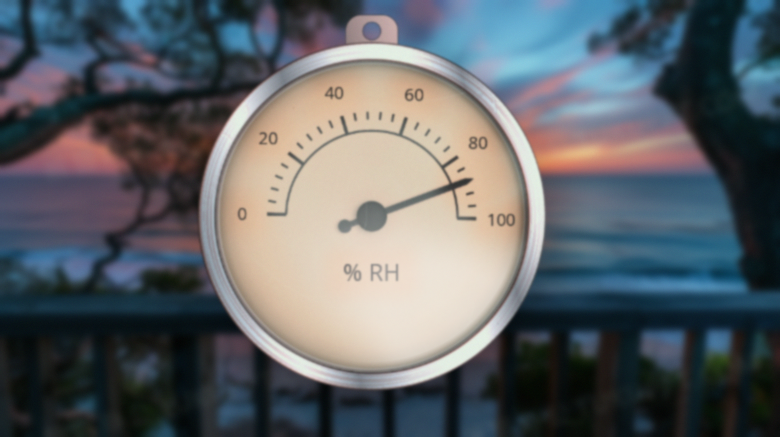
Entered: 88
